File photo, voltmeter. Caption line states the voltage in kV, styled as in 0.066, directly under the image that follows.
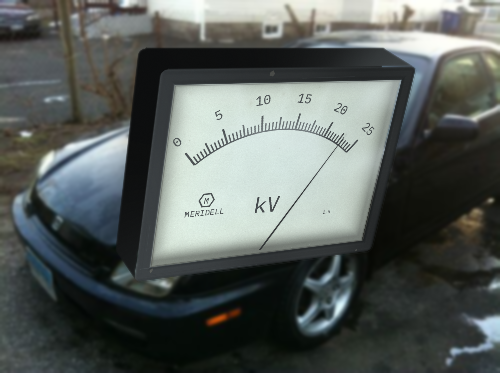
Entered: 22.5
